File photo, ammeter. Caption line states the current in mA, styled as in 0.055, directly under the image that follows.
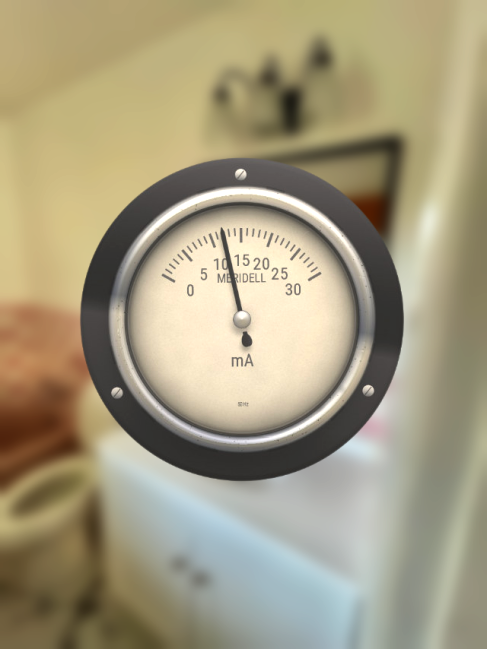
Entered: 12
